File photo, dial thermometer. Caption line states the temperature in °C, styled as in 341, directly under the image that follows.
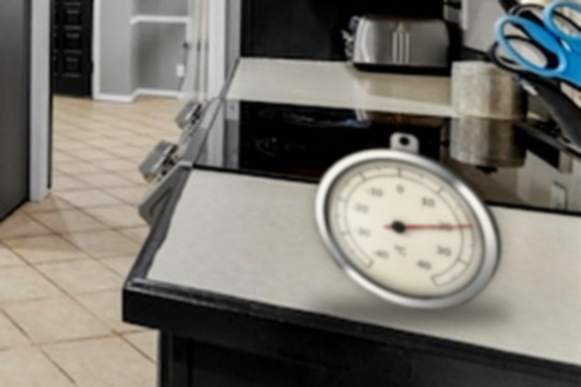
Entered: 20
